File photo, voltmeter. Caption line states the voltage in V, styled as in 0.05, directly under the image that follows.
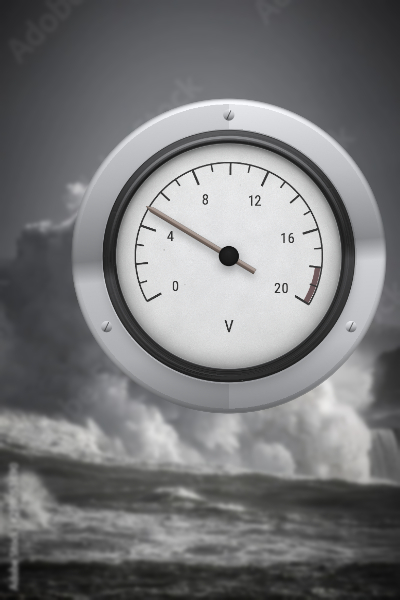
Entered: 5
